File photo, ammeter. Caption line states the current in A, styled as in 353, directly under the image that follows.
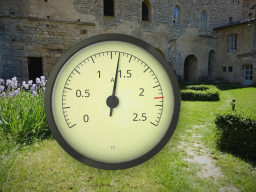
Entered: 1.35
